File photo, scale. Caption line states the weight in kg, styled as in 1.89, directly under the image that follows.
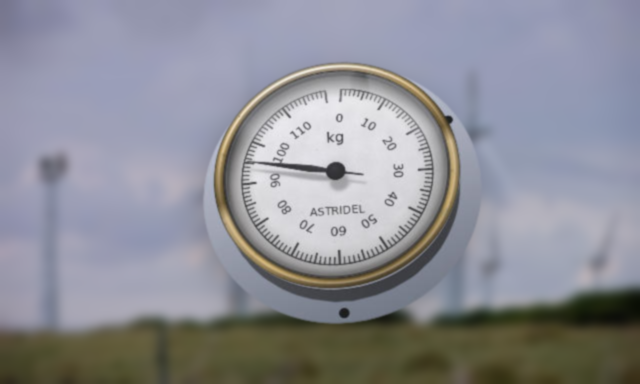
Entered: 95
